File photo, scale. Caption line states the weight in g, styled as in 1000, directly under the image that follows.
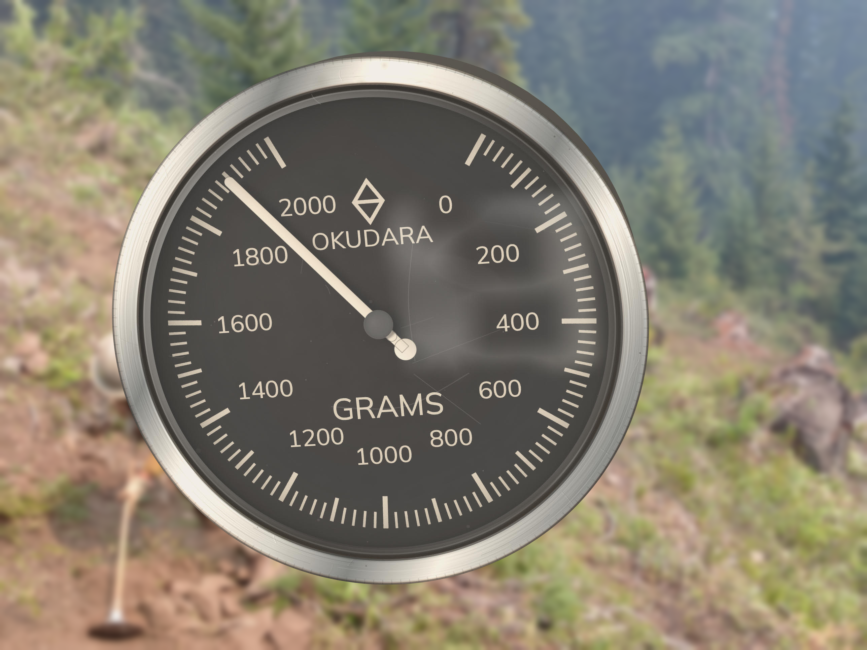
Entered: 1900
